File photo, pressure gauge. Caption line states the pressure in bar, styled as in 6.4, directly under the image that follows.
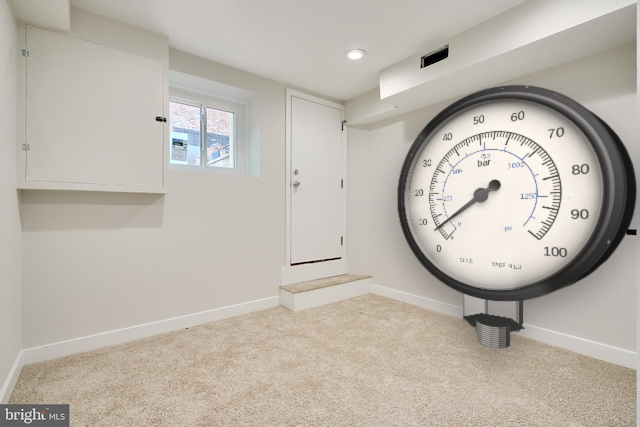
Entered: 5
